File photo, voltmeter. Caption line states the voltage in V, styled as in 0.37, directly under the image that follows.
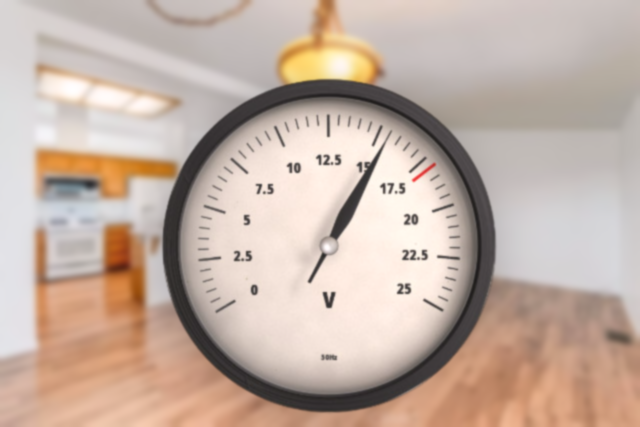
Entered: 15.5
